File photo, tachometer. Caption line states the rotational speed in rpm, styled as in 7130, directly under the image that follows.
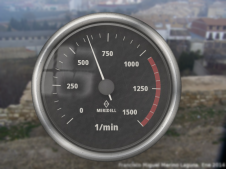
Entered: 625
